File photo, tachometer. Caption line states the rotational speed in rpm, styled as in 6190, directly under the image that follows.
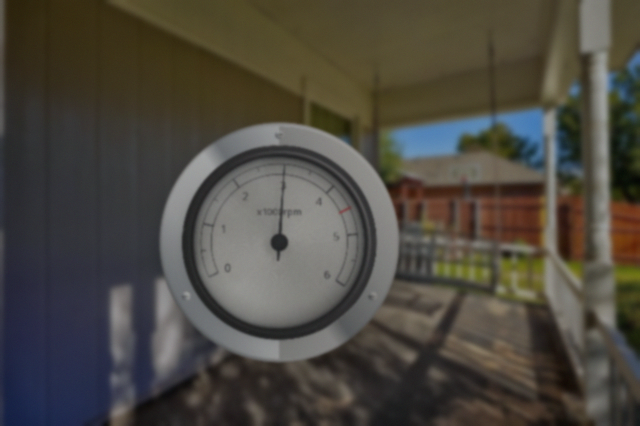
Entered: 3000
